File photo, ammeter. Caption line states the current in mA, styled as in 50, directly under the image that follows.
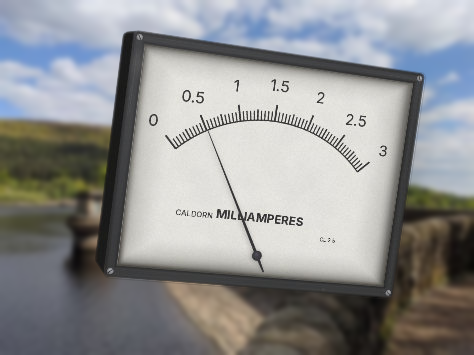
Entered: 0.5
